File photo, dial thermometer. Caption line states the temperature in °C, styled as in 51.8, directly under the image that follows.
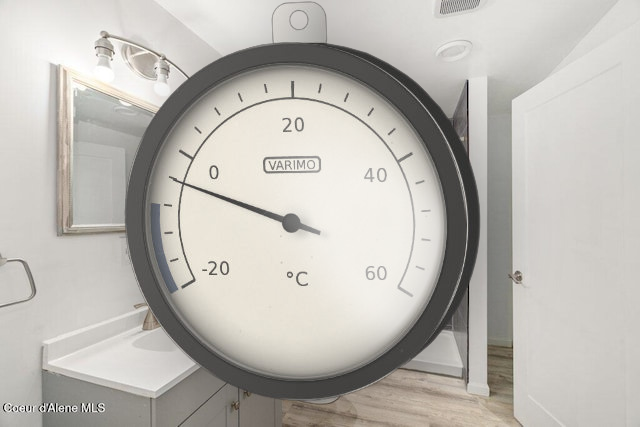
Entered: -4
